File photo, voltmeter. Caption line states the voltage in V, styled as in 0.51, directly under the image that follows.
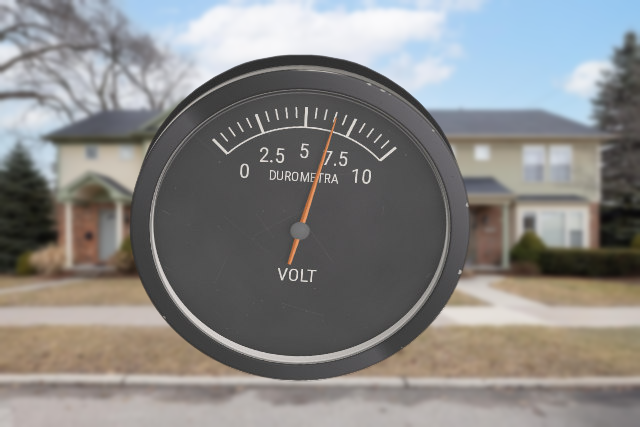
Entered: 6.5
